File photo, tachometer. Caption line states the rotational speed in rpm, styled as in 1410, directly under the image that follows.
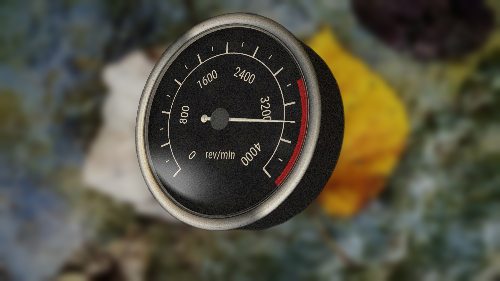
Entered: 3400
